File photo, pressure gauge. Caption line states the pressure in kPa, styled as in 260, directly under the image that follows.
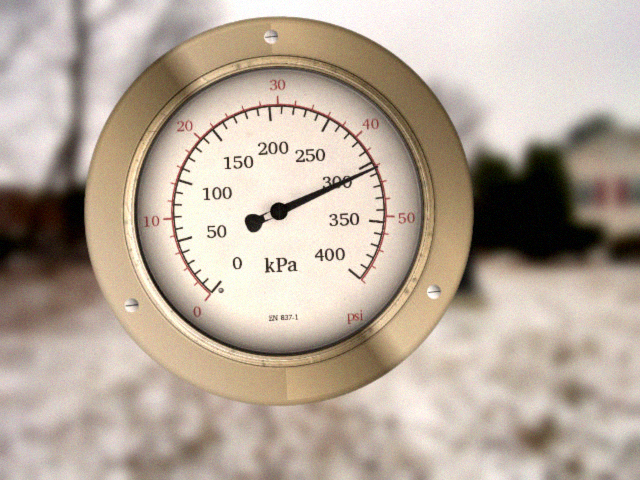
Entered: 305
